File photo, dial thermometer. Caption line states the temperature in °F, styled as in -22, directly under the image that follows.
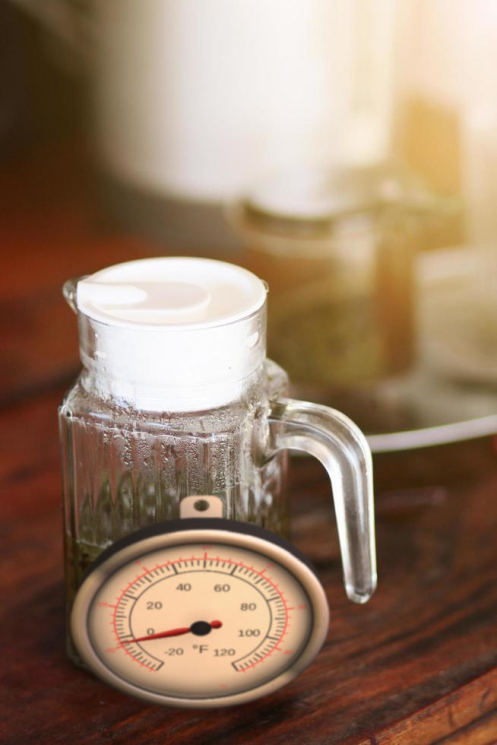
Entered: 0
